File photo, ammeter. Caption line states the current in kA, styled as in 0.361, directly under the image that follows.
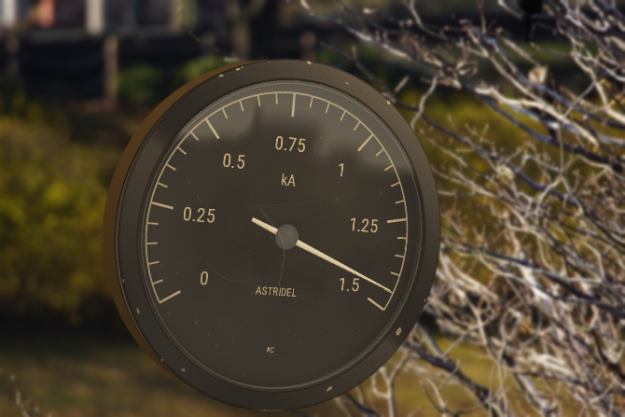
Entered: 1.45
